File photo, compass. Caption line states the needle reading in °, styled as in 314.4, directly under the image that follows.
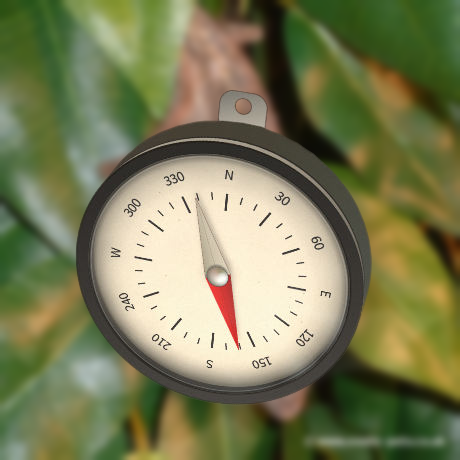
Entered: 160
